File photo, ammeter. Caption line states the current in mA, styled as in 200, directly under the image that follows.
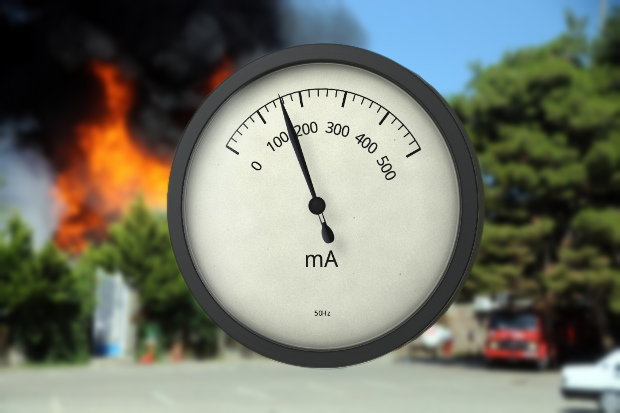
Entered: 160
